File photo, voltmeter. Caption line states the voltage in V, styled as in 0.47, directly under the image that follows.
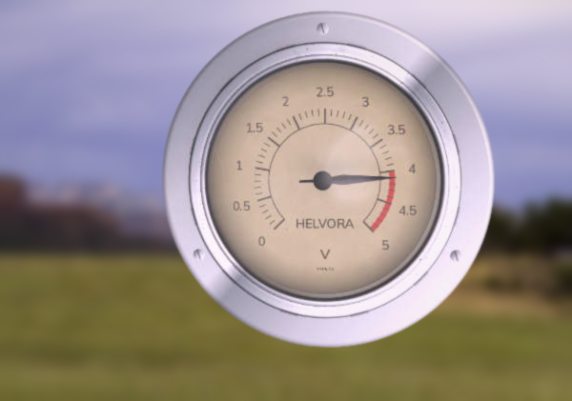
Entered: 4.1
